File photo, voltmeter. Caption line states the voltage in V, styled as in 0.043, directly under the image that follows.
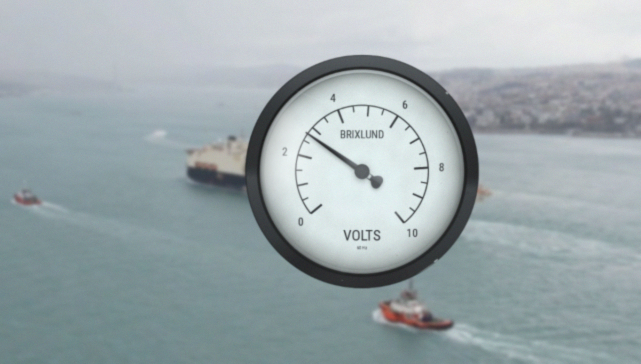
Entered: 2.75
